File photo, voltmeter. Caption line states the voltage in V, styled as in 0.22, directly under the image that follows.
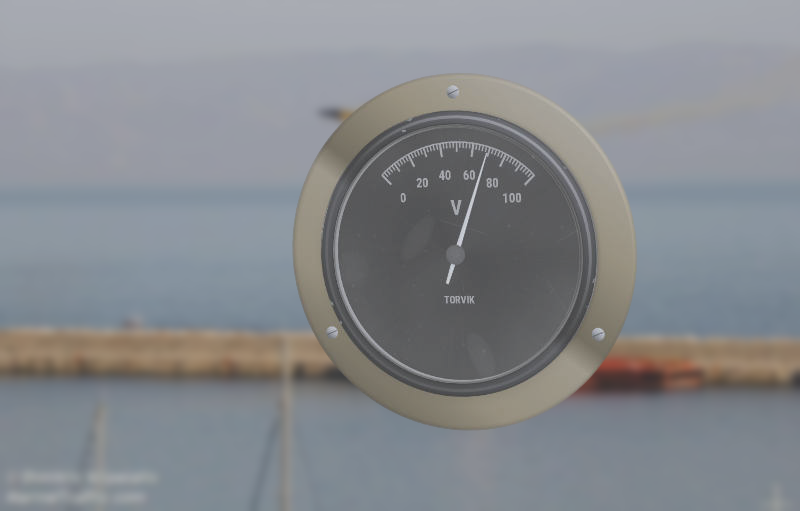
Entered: 70
